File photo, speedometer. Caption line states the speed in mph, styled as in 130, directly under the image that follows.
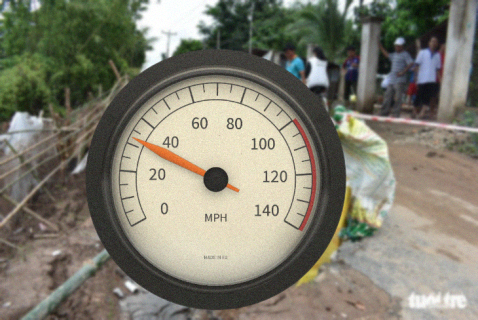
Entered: 32.5
